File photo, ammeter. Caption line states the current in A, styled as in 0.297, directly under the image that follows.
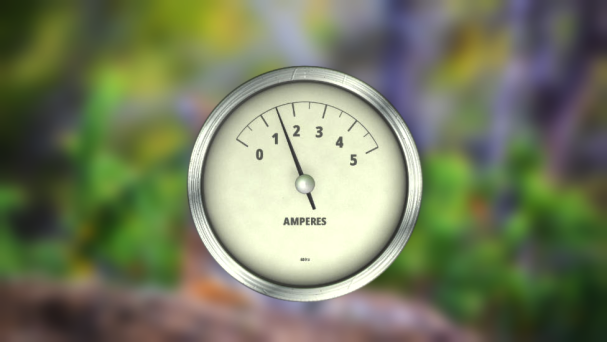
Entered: 1.5
